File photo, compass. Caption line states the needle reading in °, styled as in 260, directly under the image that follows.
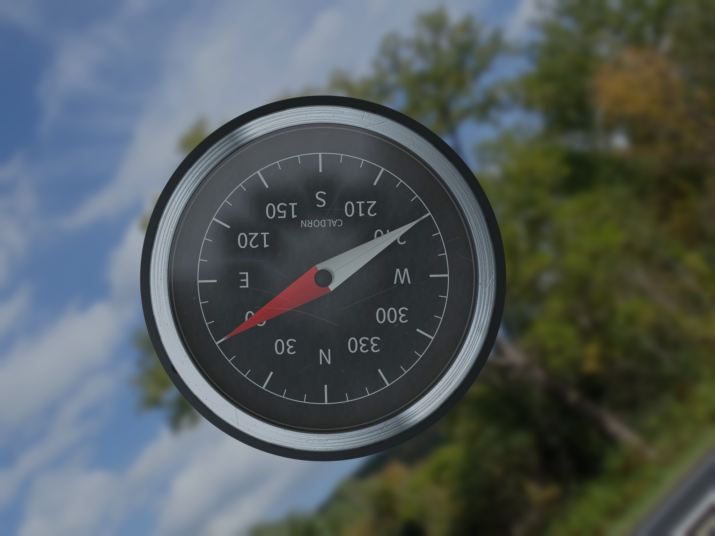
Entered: 60
